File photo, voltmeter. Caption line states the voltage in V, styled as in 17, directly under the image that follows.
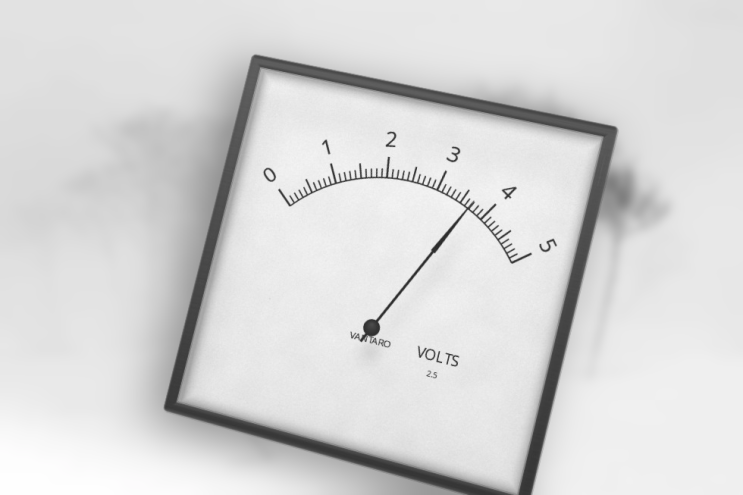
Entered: 3.7
